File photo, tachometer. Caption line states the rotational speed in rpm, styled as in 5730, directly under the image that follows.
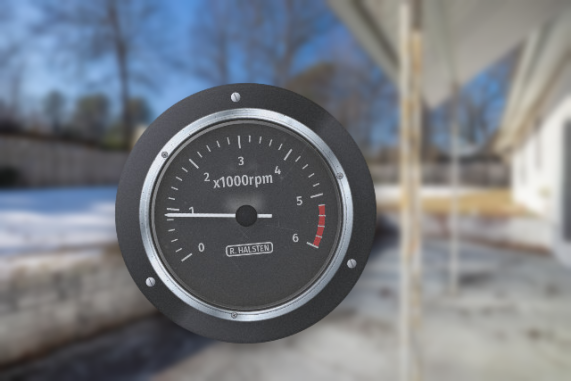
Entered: 900
